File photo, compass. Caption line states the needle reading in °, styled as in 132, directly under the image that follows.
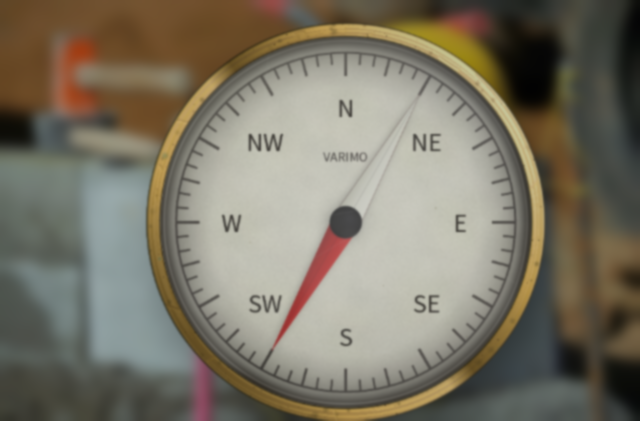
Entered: 210
